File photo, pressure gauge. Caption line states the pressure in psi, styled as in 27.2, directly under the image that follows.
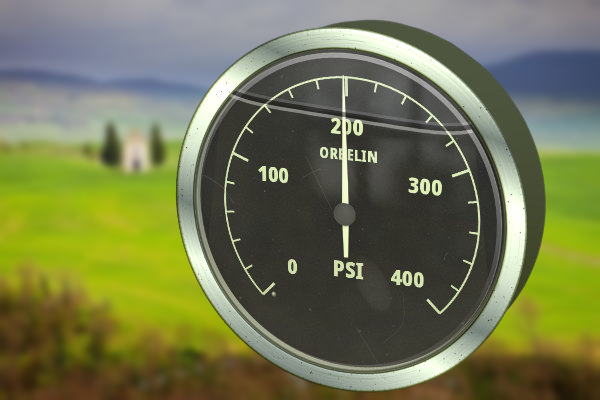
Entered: 200
